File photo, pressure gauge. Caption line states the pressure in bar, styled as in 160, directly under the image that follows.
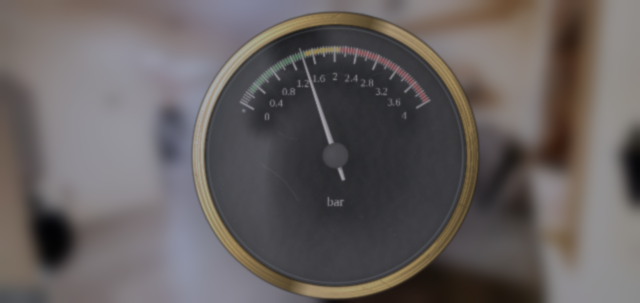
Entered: 1.4
